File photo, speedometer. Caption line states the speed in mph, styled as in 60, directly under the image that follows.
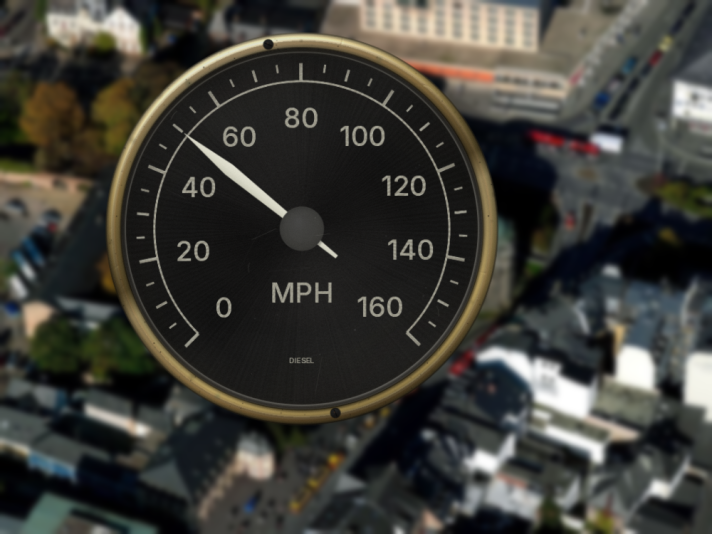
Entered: 50
